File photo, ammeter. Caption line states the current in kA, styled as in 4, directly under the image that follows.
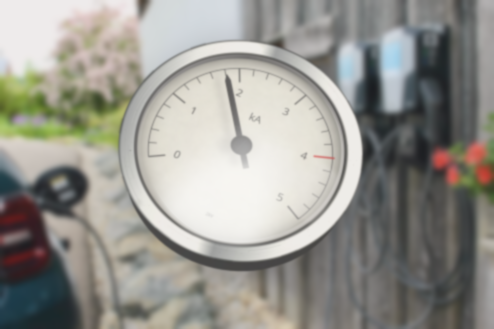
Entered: 1.8
